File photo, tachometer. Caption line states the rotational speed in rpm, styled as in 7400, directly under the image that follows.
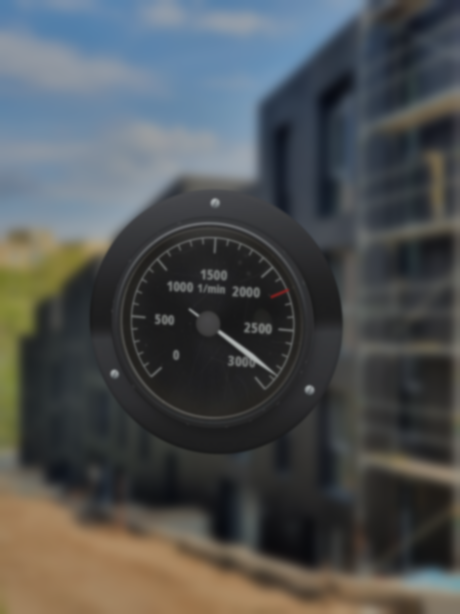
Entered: 2850
